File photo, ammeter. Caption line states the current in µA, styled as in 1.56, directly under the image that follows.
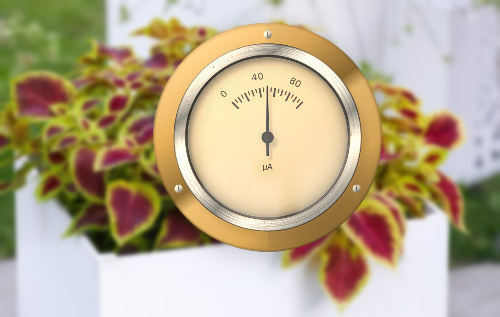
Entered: 50
